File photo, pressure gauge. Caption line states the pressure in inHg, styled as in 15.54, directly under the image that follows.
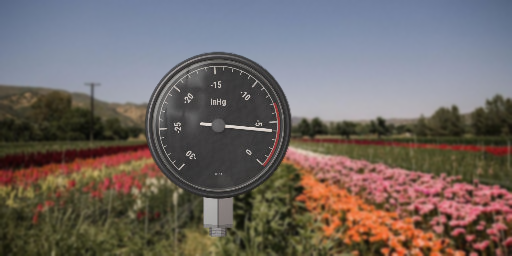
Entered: -4
